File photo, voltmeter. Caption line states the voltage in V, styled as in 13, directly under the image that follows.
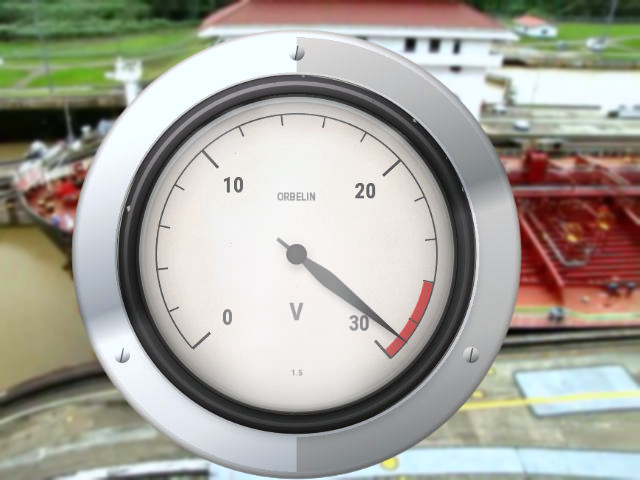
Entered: 29
